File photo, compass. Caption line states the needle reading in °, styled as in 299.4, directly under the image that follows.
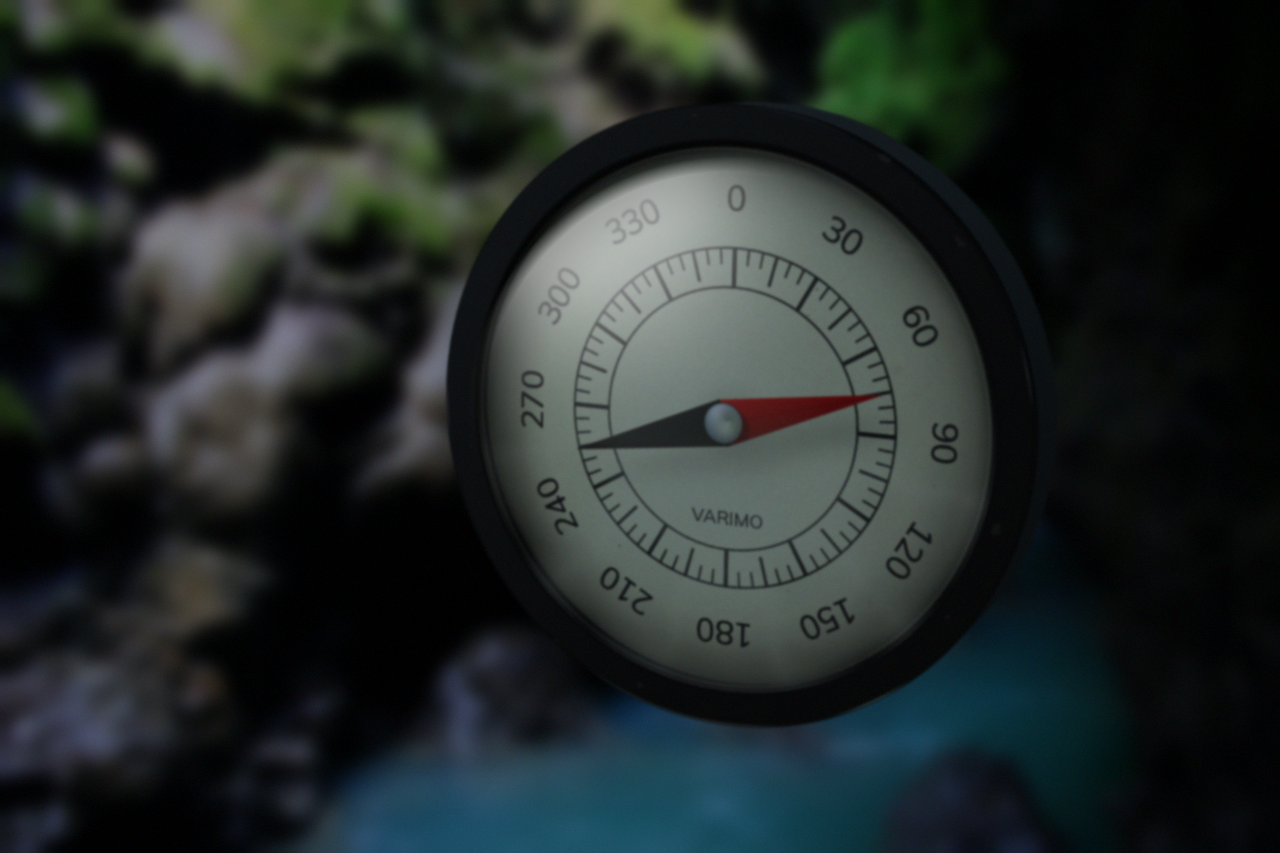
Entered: 75
